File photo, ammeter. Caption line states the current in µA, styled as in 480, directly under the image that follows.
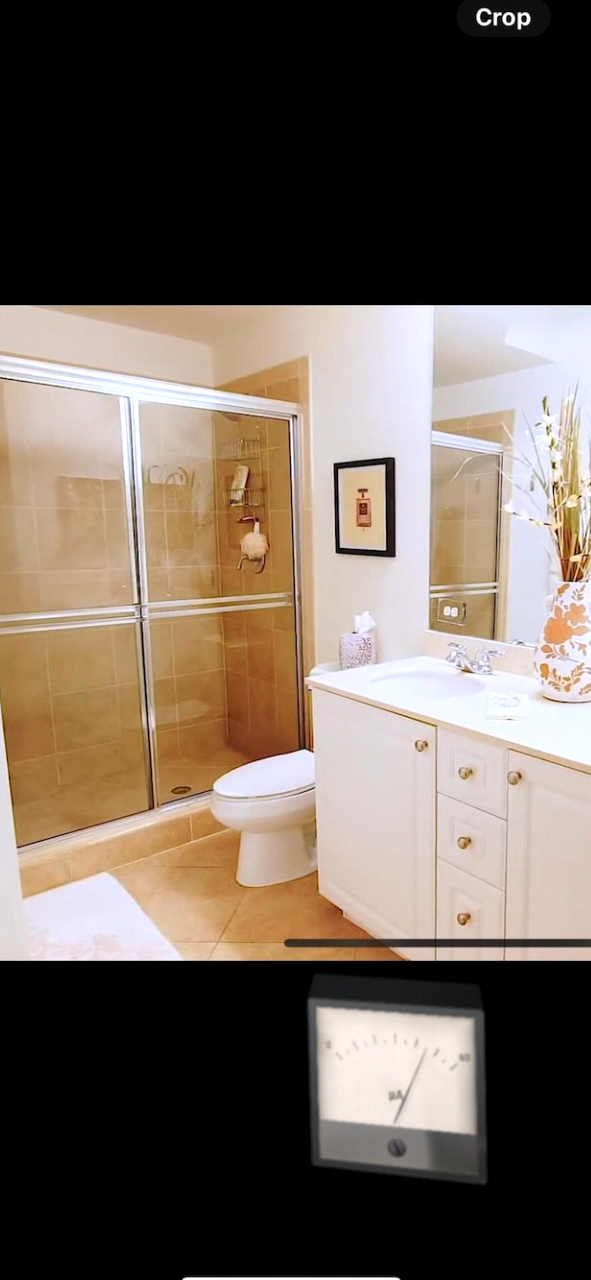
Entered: 45
